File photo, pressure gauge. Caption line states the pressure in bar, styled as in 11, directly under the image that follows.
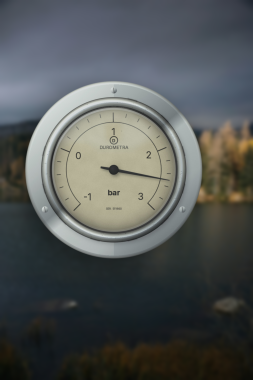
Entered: 2.5
